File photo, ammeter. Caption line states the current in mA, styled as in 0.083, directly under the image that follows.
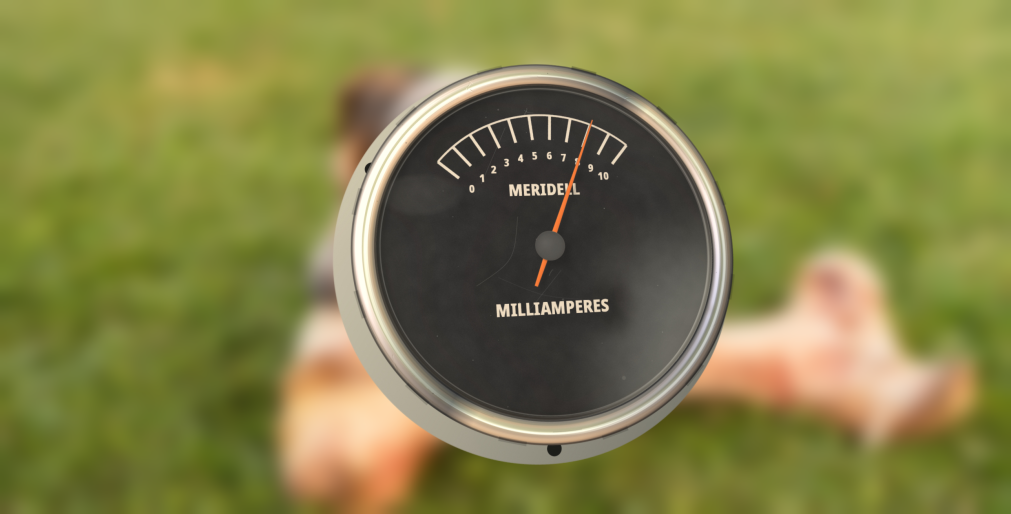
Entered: 8
